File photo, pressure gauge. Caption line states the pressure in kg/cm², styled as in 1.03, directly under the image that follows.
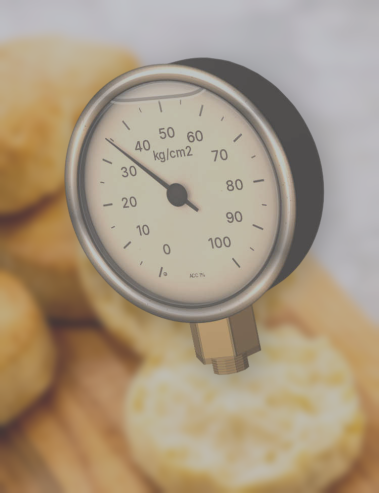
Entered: 35
